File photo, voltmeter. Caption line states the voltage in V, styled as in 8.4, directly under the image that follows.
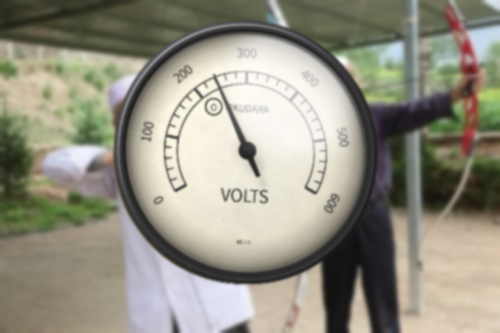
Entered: 240
